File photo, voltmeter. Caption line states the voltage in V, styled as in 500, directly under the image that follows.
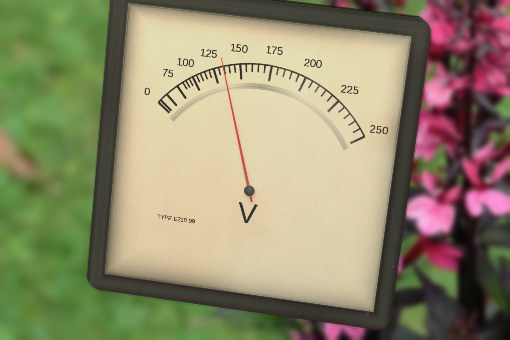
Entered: 135
